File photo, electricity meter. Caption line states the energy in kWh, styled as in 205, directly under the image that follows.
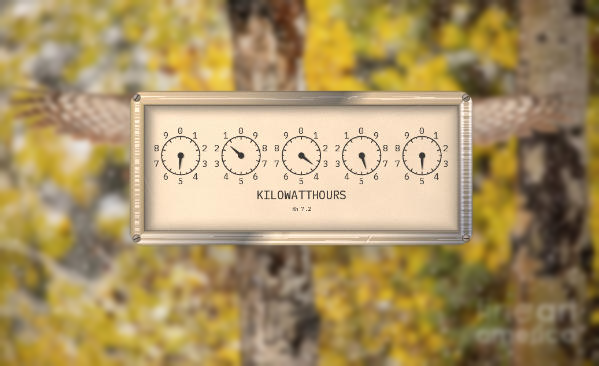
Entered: 51355
